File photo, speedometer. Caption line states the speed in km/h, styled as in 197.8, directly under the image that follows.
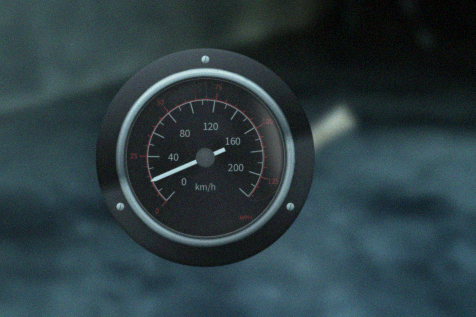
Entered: 20
